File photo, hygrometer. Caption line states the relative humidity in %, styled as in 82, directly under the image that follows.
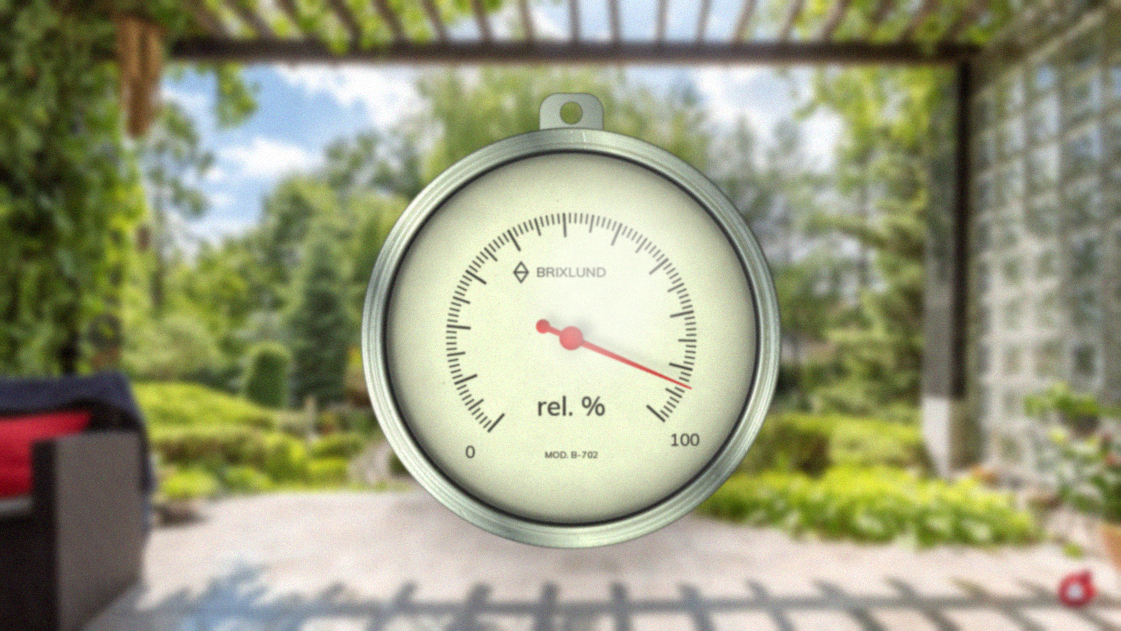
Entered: 93
